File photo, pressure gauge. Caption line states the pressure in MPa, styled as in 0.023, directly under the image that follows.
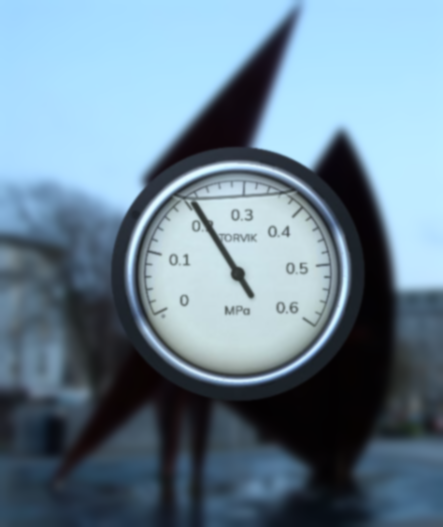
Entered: 0.21
